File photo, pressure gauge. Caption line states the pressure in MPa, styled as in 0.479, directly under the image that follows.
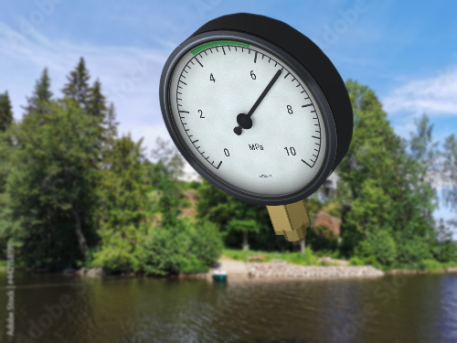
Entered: 6.8
